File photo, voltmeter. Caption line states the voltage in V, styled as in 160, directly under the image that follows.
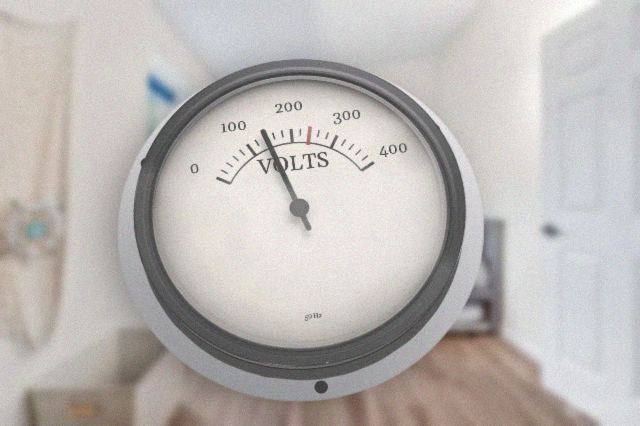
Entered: 140
